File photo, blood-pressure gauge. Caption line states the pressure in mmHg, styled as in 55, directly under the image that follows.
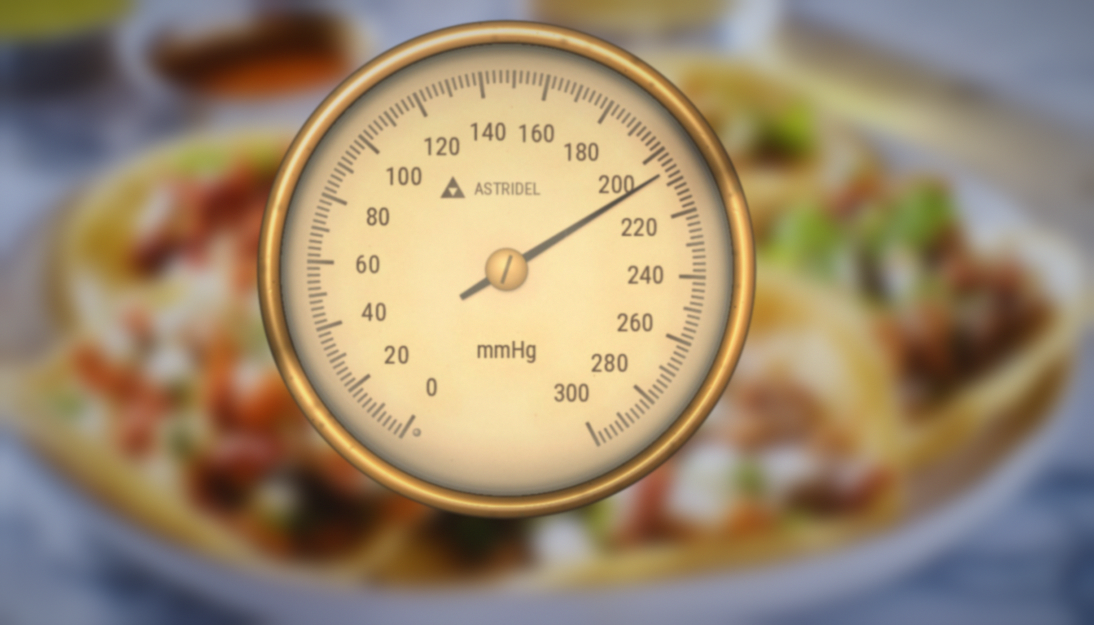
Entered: 206
